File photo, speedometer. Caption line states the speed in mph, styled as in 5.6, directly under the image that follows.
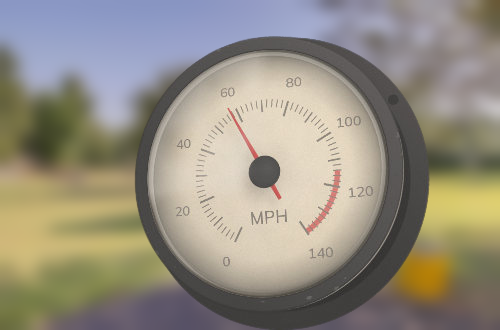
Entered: 58
